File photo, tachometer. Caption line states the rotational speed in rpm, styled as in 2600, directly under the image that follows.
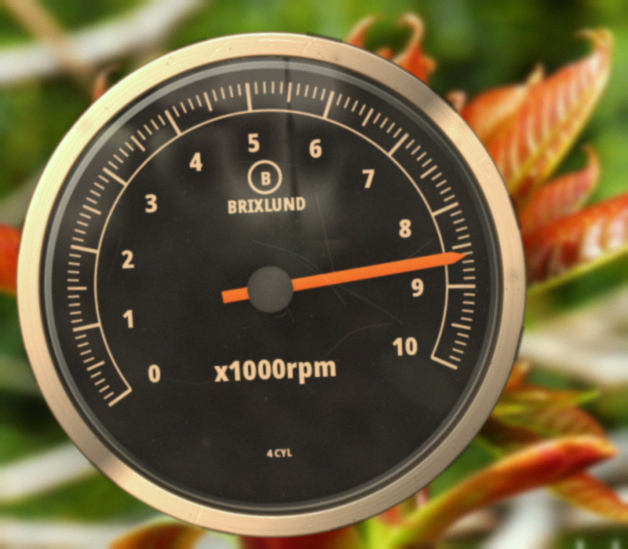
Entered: 8600
